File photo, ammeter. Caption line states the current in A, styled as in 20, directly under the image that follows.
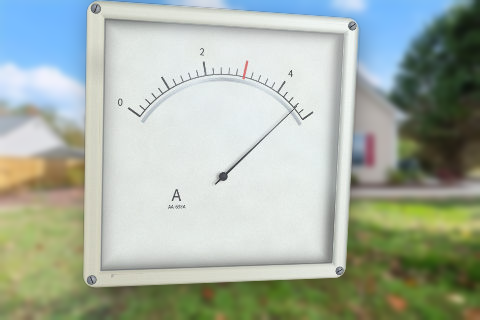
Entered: 4.6
